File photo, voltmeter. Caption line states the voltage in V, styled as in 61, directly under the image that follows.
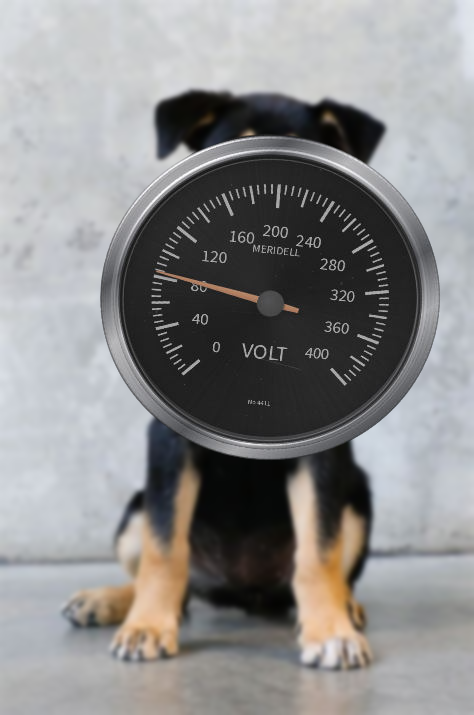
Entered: 85
